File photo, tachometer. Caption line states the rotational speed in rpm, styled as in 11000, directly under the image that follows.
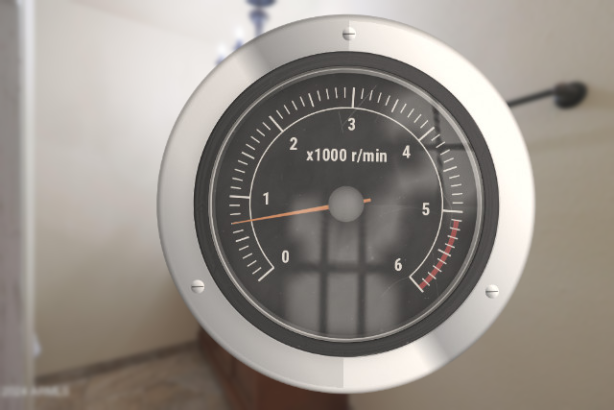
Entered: 700
